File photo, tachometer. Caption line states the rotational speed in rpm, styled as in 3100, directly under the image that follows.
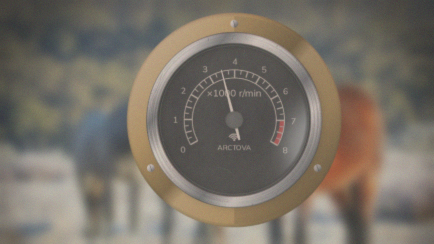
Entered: 3500
